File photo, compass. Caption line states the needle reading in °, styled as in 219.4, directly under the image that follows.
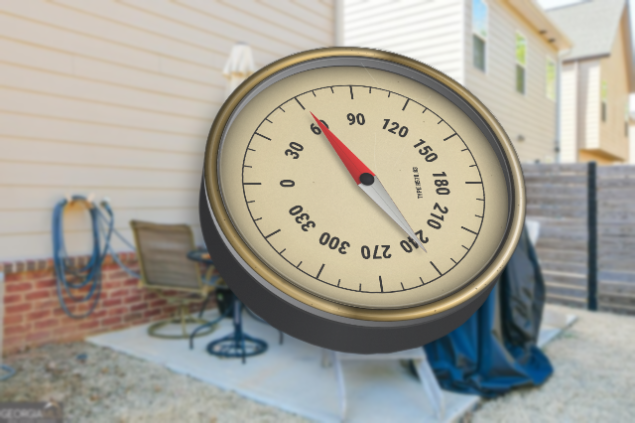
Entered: 60
